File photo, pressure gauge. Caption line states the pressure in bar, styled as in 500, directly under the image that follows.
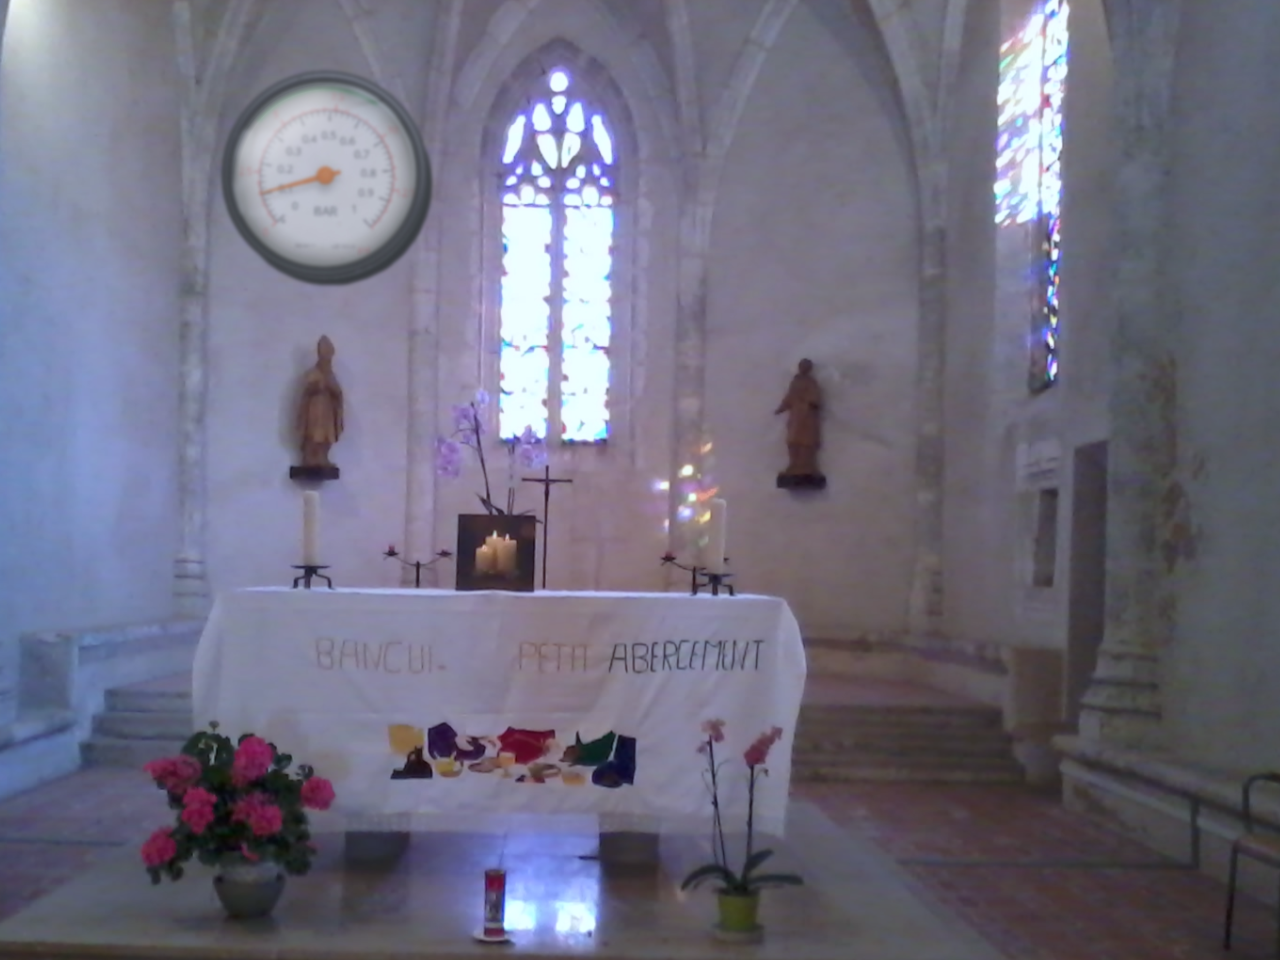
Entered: 0.1
